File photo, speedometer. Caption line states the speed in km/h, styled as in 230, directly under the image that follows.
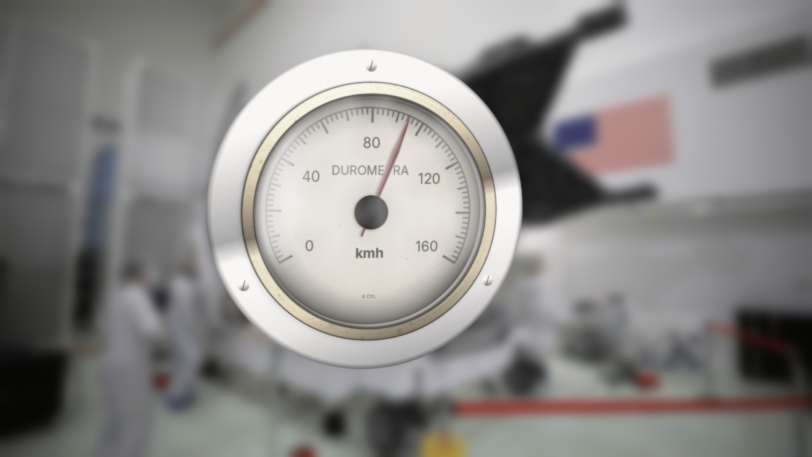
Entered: 94
